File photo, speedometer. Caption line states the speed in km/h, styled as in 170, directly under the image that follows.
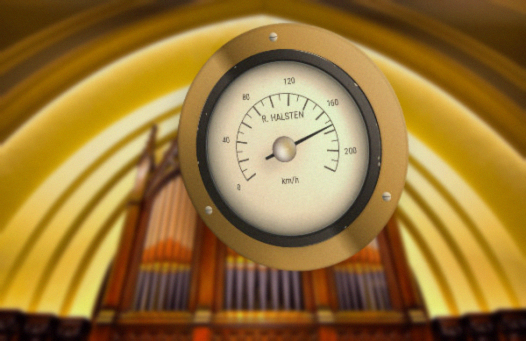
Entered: 175
